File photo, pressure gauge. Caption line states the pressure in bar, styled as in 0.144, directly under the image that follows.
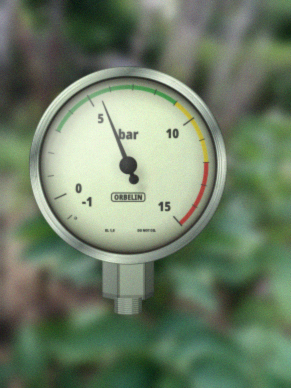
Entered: 5.5
